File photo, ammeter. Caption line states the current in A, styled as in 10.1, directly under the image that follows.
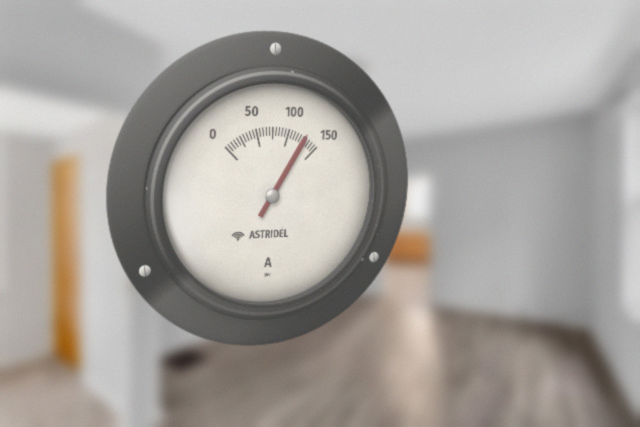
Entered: 125
